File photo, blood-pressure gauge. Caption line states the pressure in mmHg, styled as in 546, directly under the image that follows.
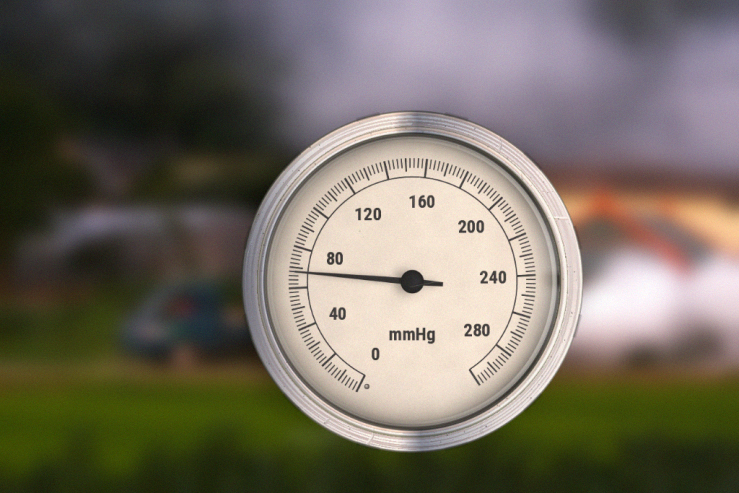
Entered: 68
